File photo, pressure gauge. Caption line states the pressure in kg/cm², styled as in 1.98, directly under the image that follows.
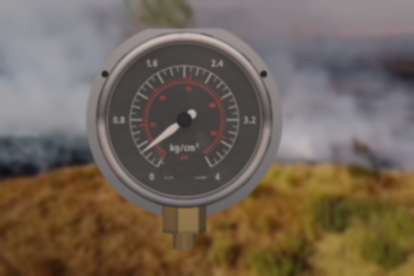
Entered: 0.3
